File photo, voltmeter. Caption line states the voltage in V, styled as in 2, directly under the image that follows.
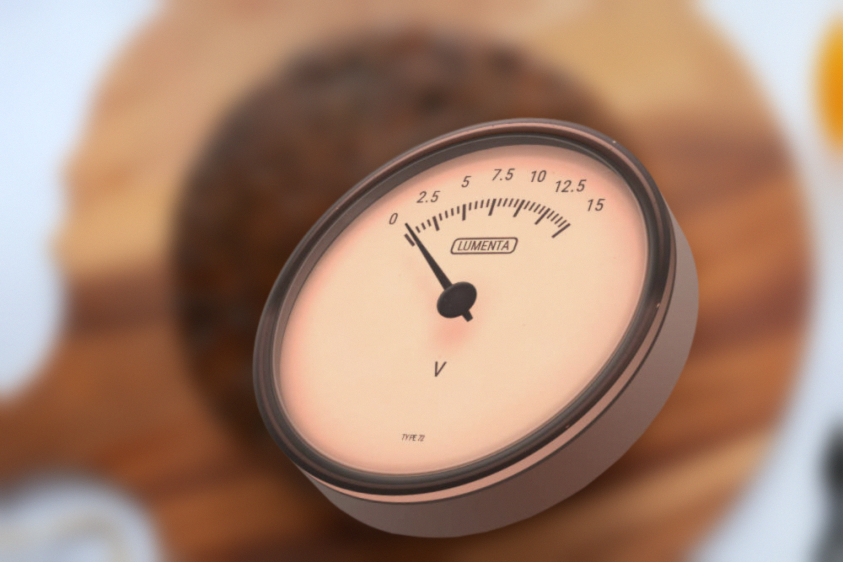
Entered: 0.5
